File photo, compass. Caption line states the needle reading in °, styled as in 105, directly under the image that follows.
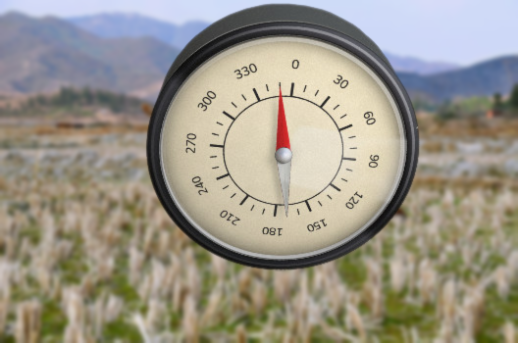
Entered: 350
